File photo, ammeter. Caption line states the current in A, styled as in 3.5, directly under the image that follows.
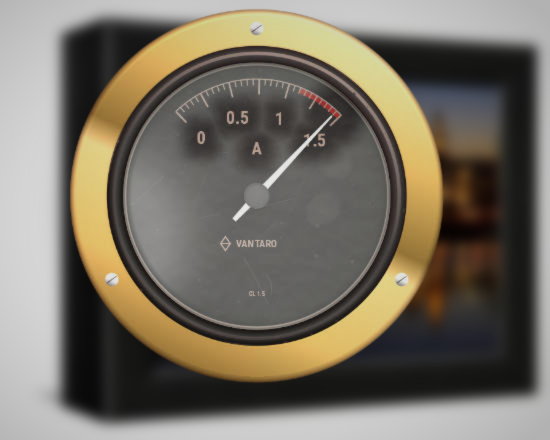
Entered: 1.45
